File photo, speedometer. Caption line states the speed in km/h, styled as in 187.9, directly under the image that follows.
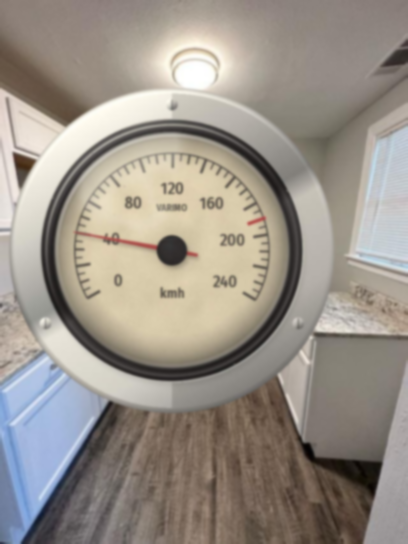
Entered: 40
